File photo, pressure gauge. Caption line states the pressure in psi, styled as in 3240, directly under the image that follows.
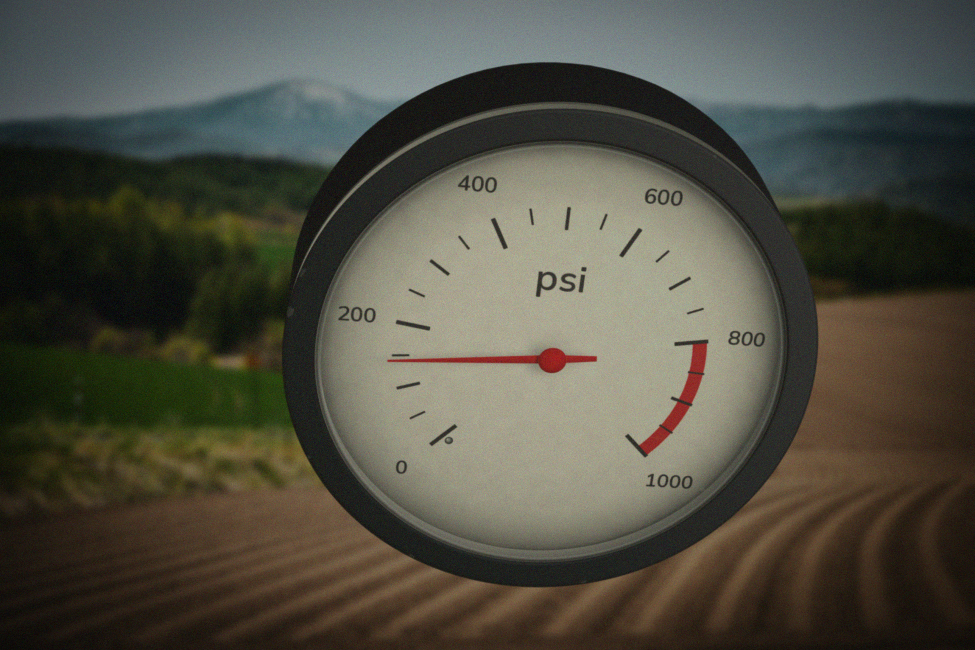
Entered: 150
